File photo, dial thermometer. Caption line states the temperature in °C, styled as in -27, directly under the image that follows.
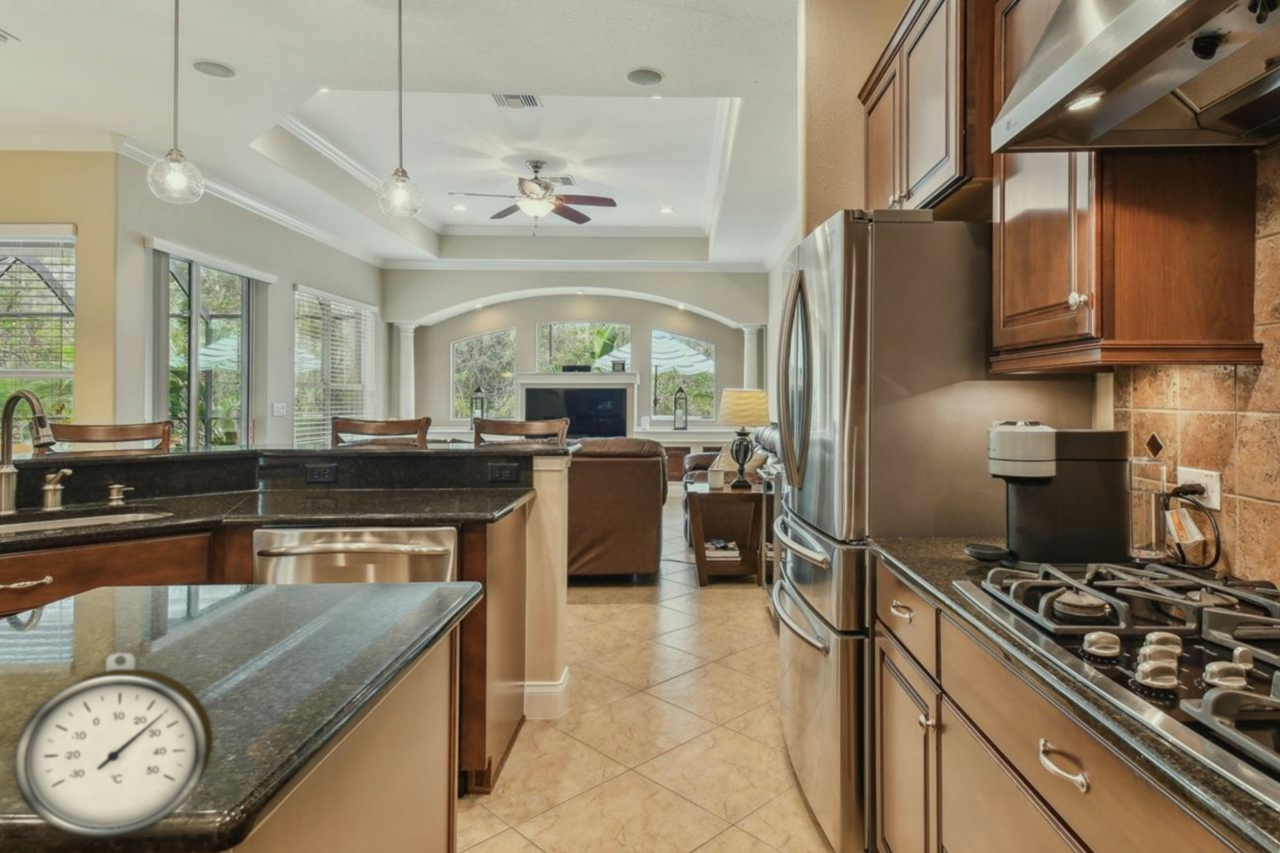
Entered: 25
